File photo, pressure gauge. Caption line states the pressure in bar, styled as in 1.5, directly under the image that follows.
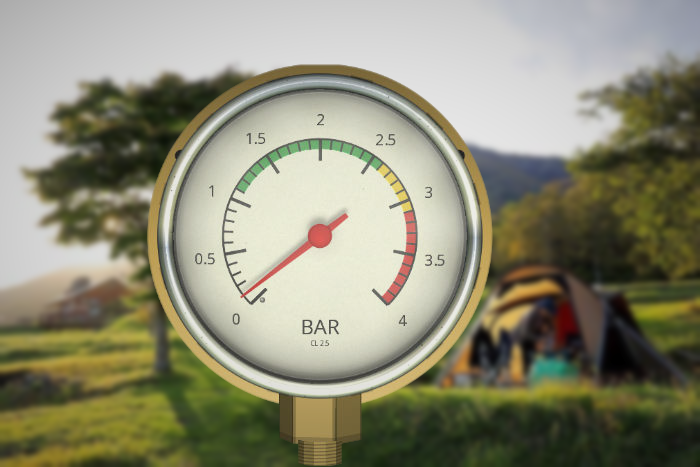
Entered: 0.1
